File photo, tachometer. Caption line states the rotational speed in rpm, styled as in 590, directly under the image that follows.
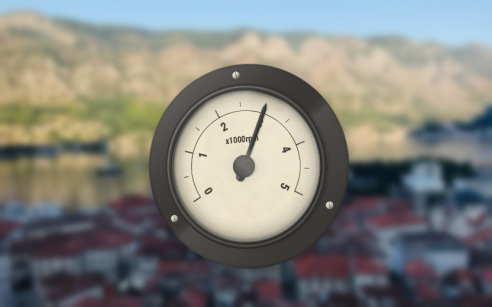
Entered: 3000
